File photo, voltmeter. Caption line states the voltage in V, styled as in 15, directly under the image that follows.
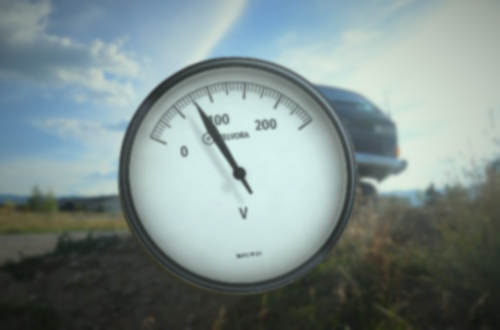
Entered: 75
